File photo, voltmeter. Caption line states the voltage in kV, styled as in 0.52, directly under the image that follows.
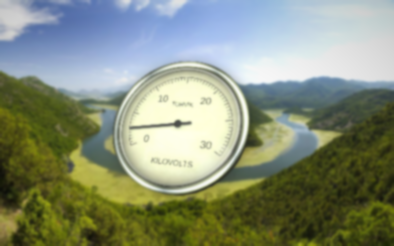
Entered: 2.5
